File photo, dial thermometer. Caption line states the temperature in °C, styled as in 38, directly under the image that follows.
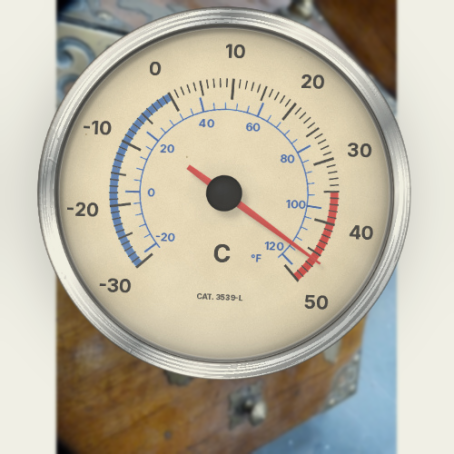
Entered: 46
